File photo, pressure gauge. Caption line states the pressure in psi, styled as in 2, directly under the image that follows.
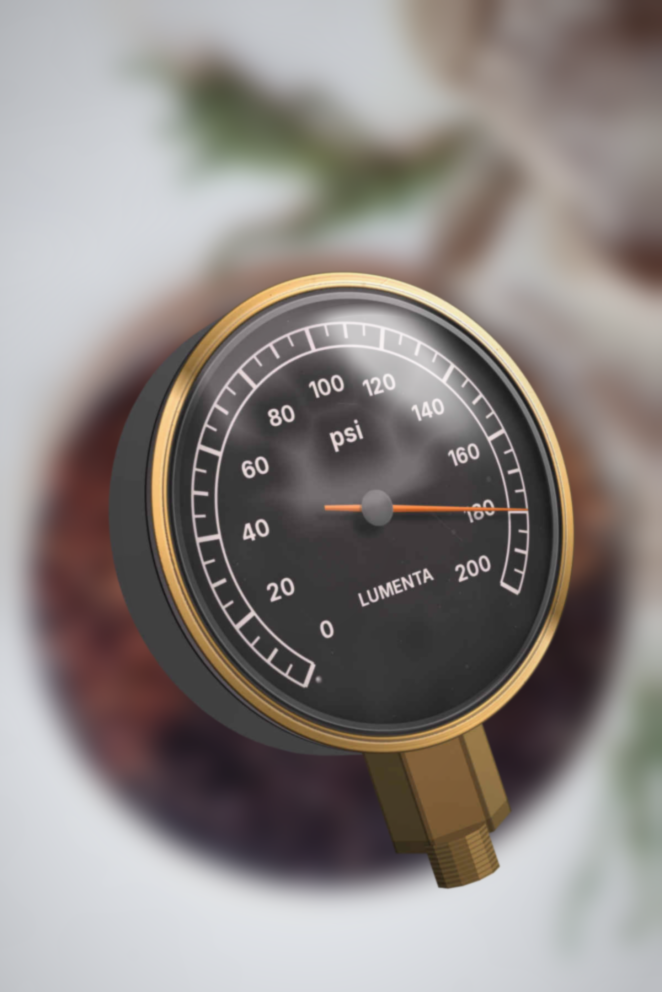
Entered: 180
